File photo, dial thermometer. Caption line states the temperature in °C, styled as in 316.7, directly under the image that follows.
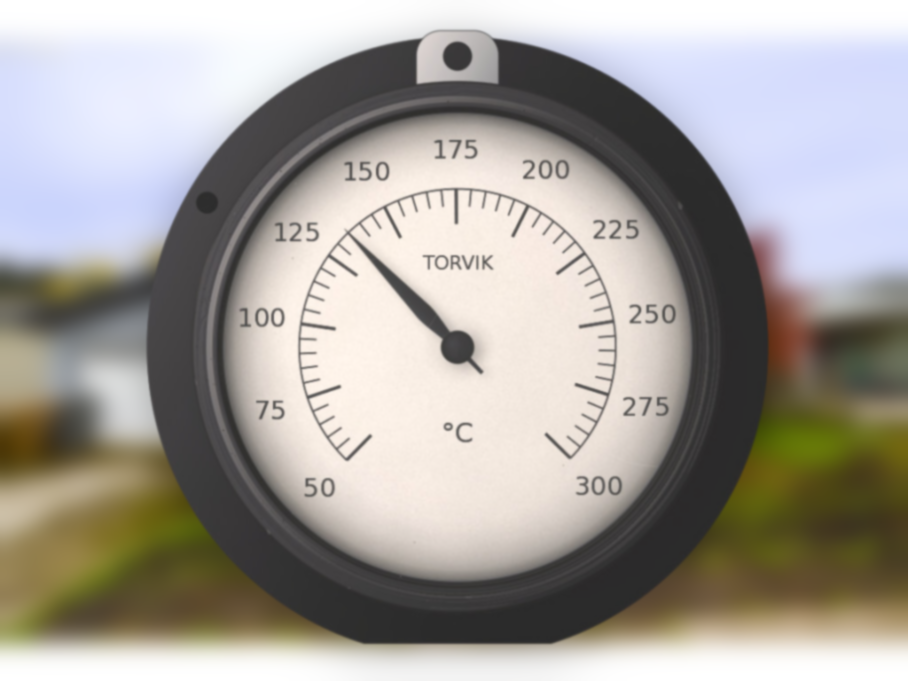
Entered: 135
